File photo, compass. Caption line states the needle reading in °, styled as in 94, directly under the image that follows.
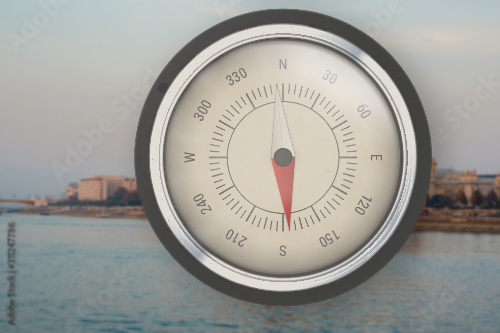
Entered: 175
